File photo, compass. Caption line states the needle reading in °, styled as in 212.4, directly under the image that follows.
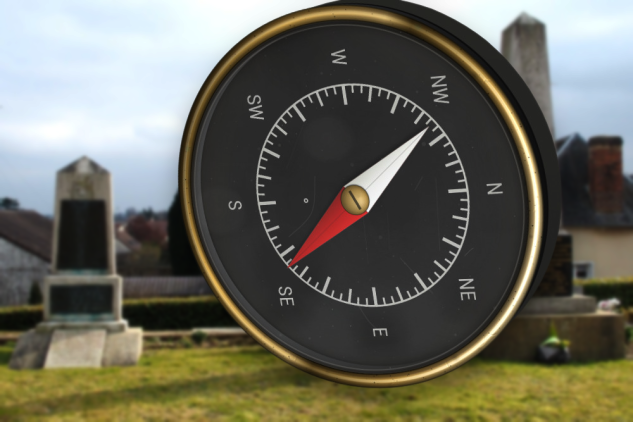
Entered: 142.5
